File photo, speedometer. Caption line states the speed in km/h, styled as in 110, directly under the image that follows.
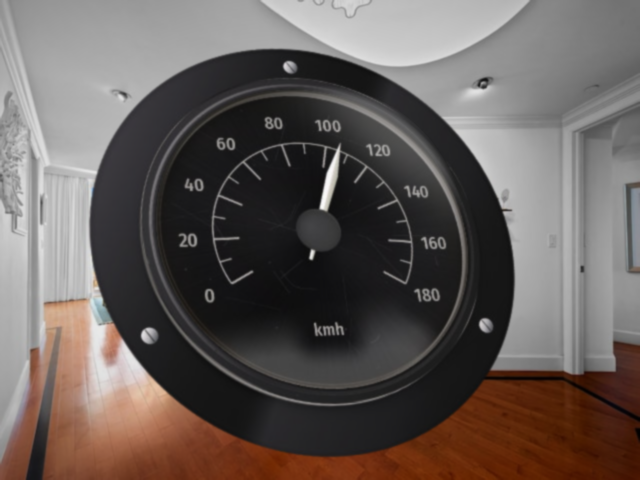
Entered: 105
